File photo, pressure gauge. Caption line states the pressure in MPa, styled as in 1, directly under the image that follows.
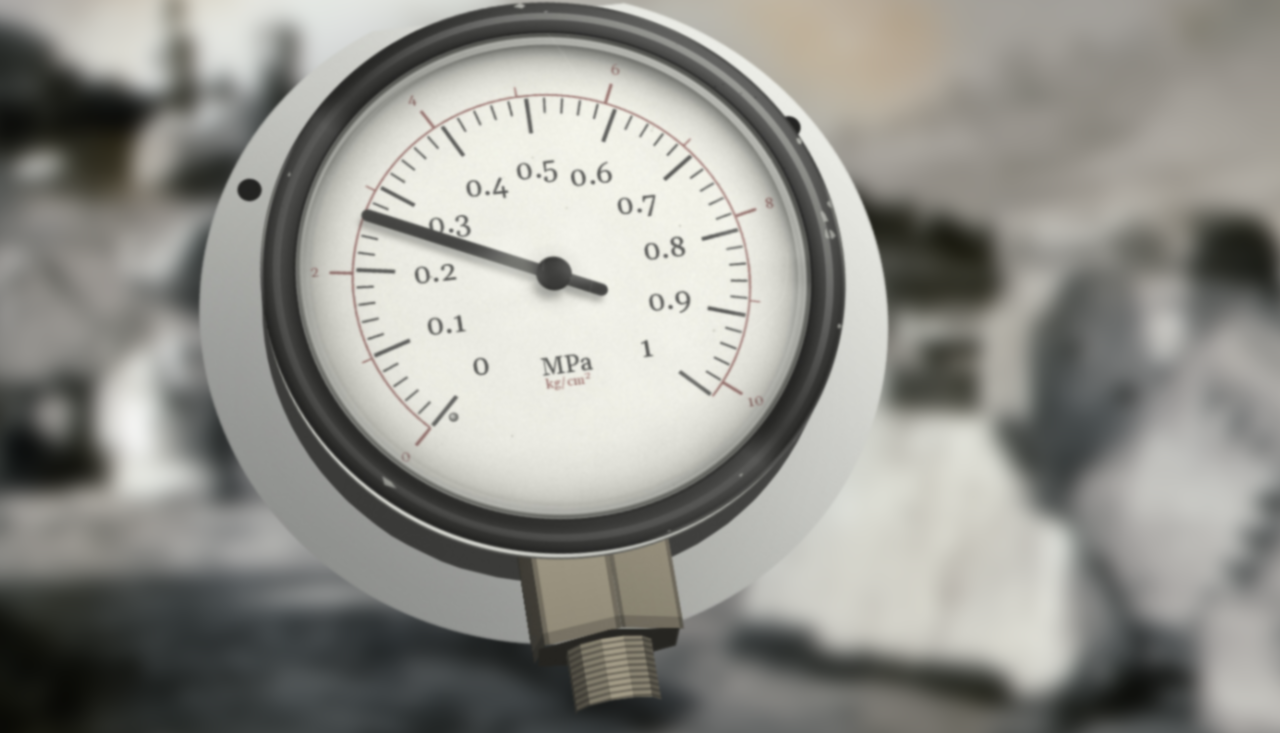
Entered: 0.26
